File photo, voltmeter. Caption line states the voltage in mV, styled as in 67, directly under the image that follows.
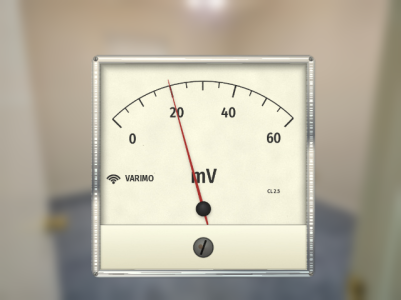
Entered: 20
